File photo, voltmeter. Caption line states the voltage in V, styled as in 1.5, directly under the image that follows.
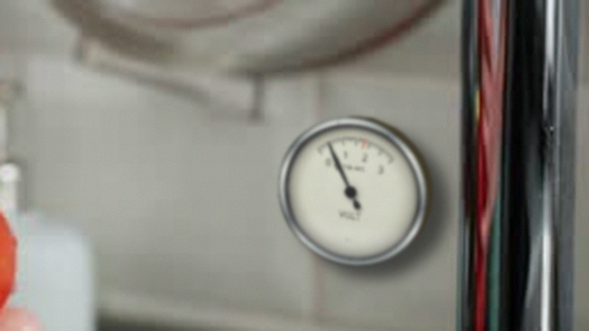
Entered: 0.5
